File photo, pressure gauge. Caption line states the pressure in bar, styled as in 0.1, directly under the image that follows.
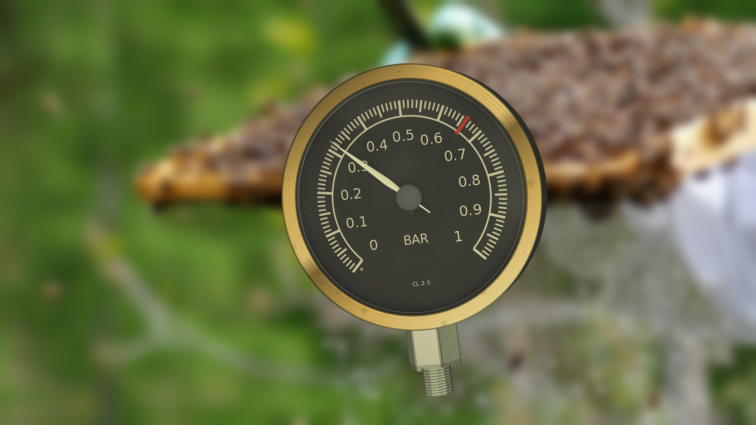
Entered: 0.32
